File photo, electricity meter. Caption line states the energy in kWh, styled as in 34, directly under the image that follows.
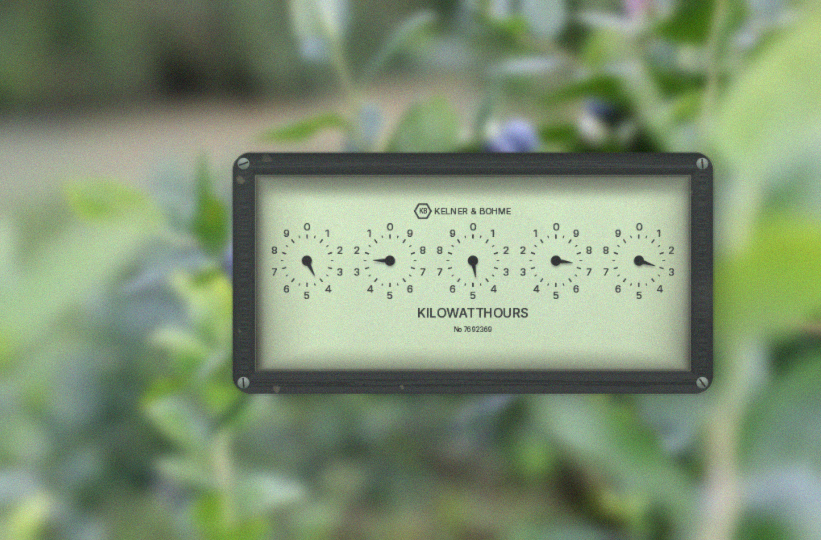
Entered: 42473
